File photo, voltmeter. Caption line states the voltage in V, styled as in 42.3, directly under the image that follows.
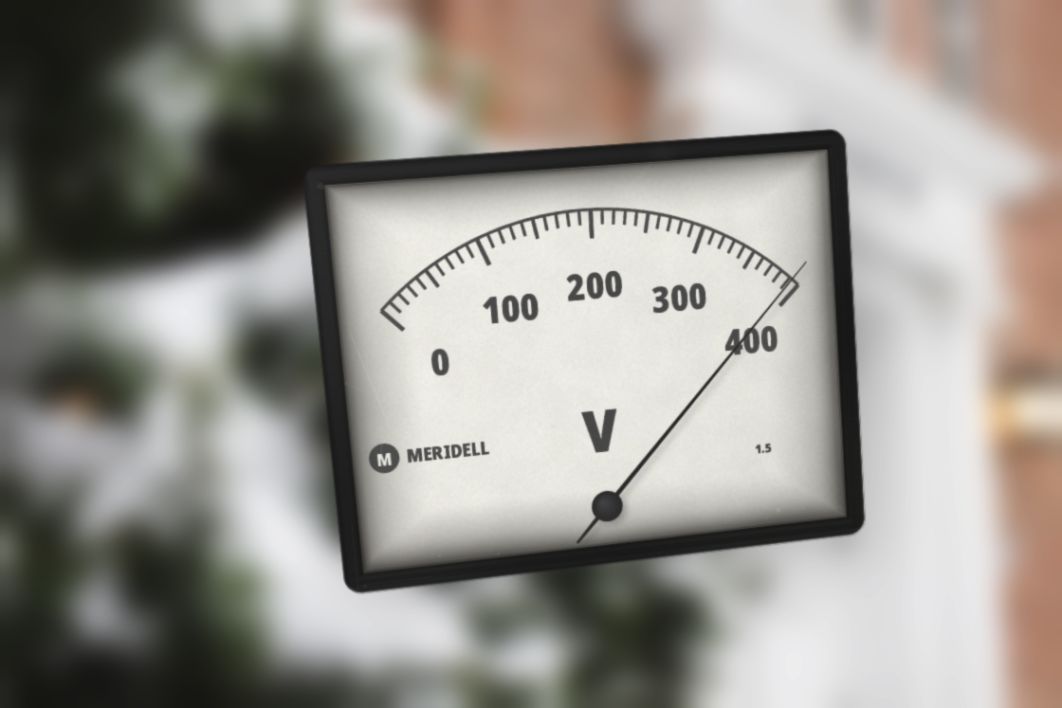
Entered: 390
